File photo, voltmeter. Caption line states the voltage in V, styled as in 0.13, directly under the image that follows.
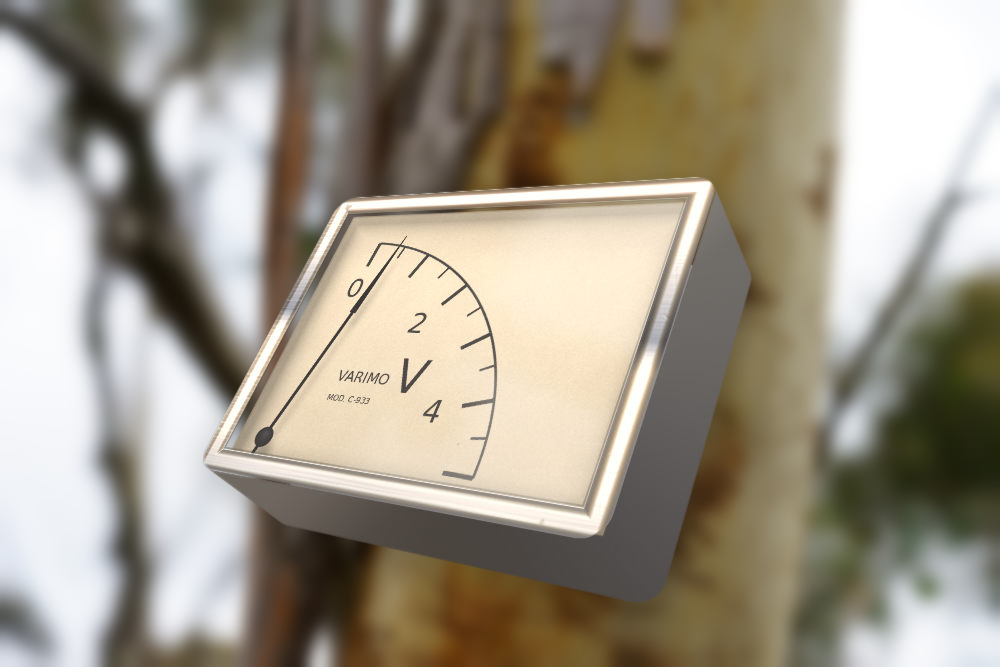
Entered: 0.5
